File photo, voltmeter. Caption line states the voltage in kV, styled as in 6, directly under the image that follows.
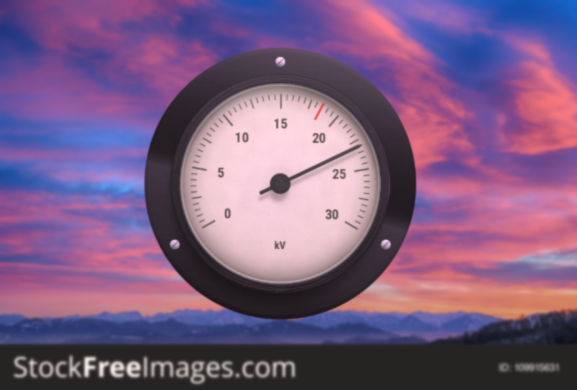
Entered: 23
